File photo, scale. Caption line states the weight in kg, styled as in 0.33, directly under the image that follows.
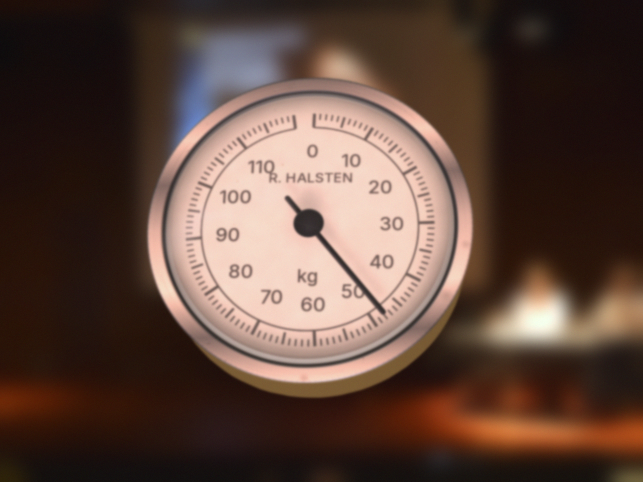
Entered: 48
